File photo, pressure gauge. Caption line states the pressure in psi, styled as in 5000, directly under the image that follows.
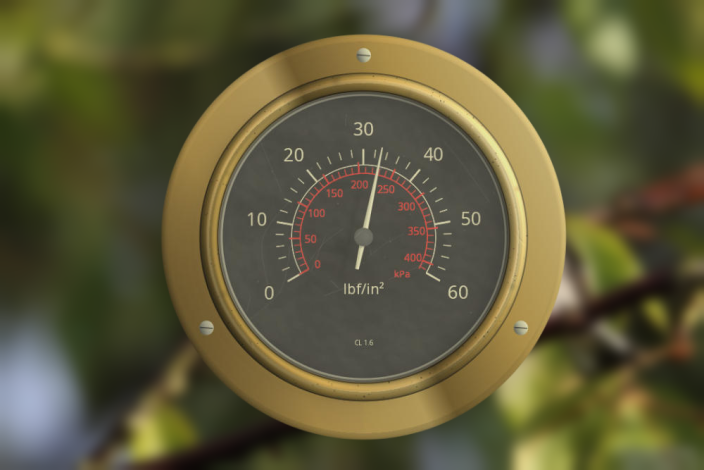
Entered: 33
